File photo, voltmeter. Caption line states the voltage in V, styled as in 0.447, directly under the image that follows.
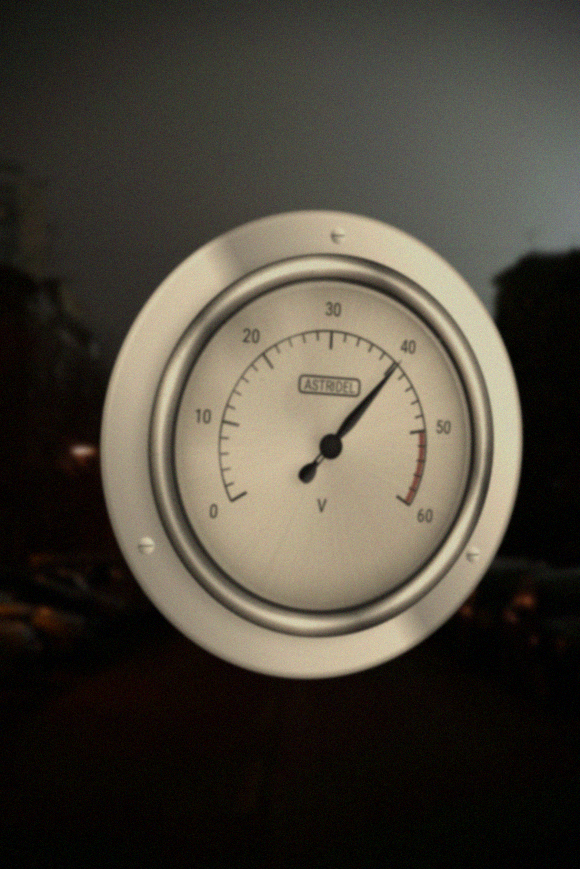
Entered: 40
